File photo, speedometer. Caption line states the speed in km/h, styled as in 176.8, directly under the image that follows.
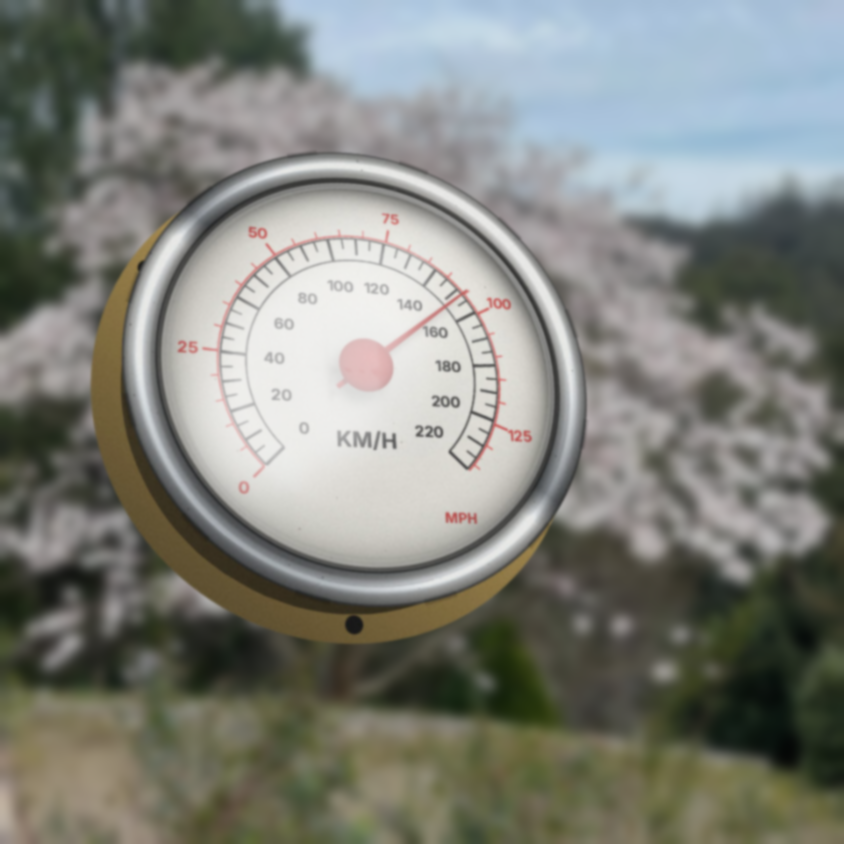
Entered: 152.5
